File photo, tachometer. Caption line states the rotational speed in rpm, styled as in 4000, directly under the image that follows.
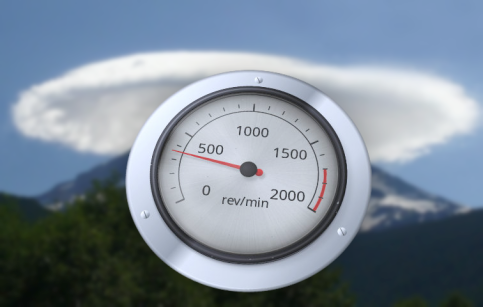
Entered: 350
